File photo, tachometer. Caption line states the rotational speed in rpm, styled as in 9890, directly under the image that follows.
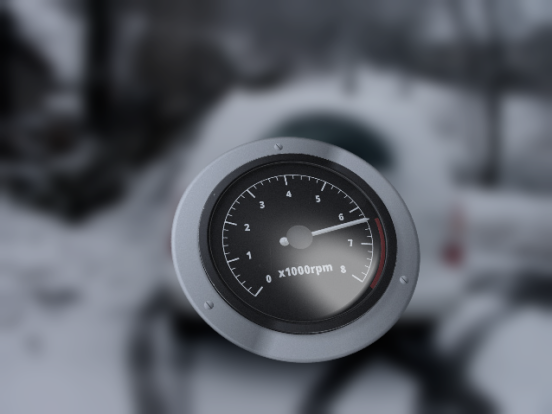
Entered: 6400
